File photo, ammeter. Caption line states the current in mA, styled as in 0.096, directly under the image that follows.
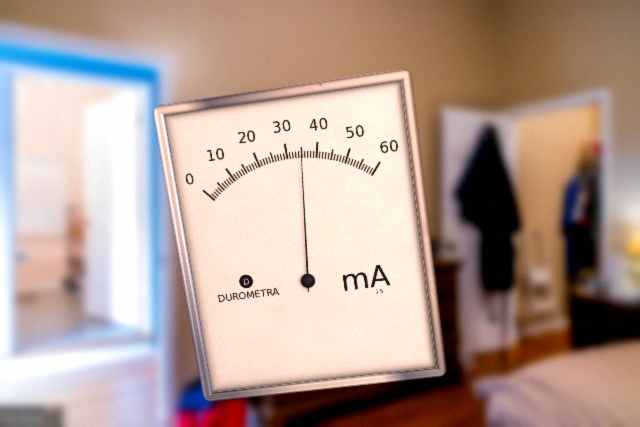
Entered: 35
